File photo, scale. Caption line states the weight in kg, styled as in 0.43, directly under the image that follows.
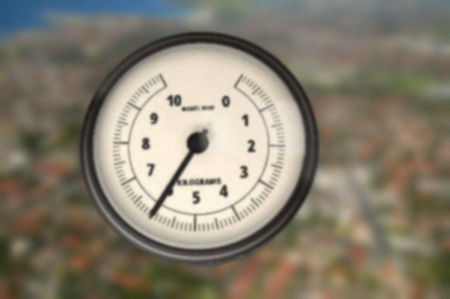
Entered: 6
